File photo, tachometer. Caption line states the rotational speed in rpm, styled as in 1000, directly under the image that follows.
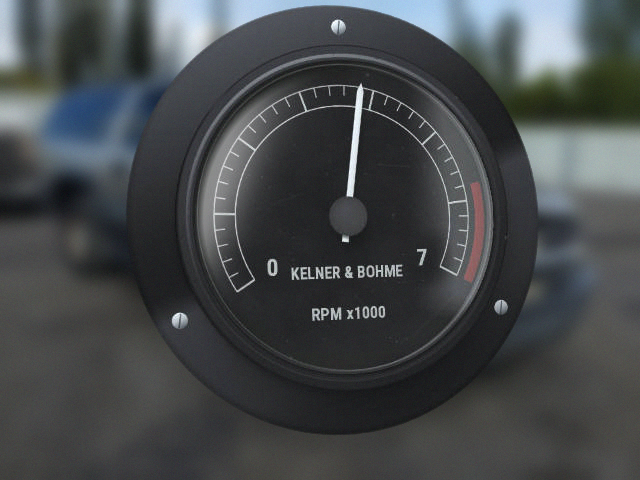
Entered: 3800
